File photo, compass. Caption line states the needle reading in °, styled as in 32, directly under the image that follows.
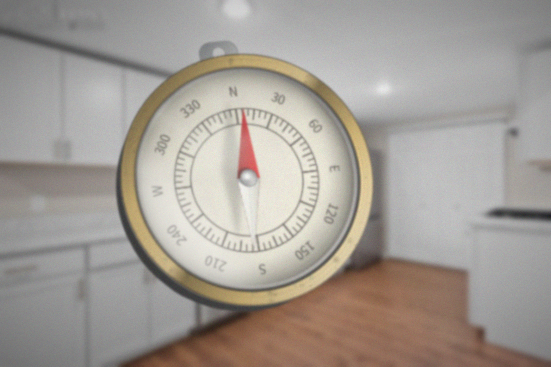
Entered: 5
